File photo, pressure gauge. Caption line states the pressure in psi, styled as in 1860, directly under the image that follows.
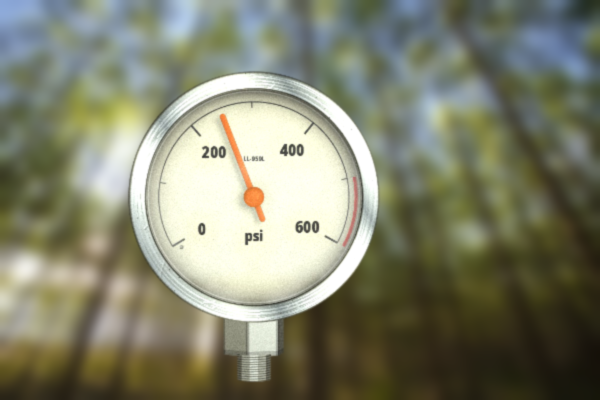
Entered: 250
